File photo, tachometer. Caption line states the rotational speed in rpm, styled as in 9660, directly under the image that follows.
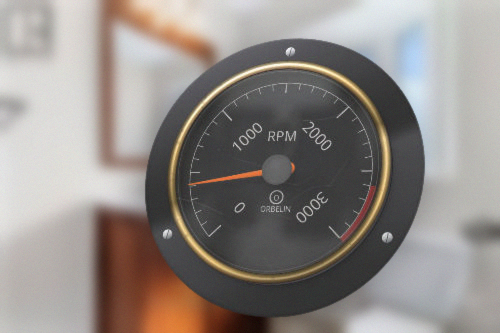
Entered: 400
